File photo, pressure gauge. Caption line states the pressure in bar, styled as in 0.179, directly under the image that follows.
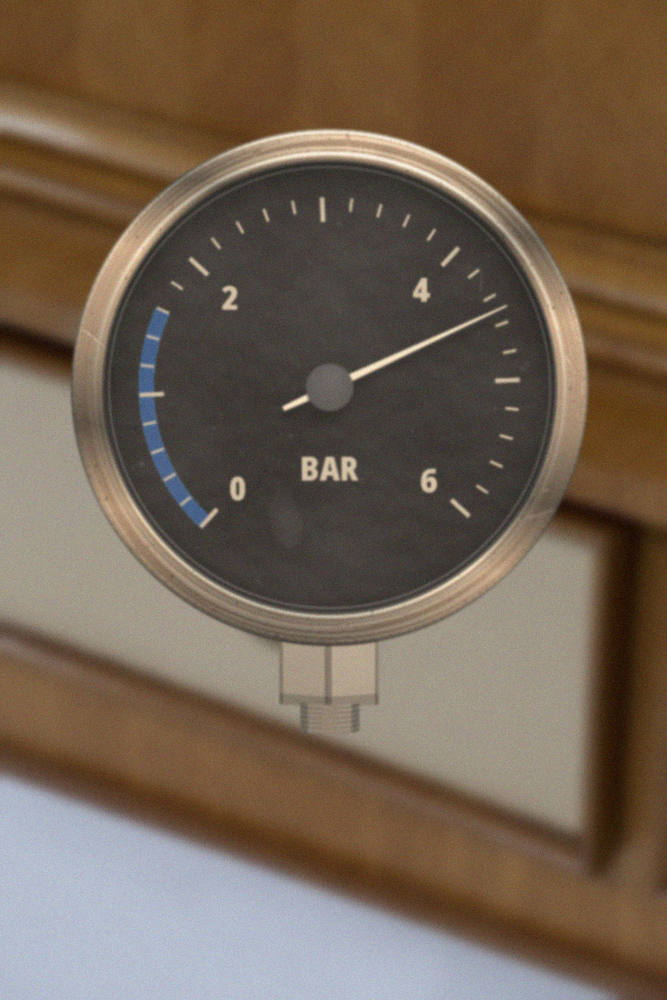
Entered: 4.5
